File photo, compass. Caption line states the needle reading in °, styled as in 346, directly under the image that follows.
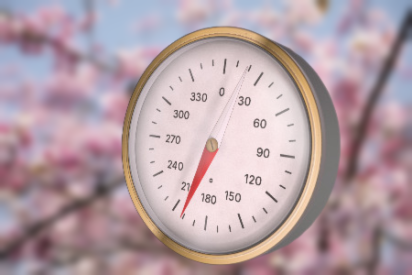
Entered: 200
